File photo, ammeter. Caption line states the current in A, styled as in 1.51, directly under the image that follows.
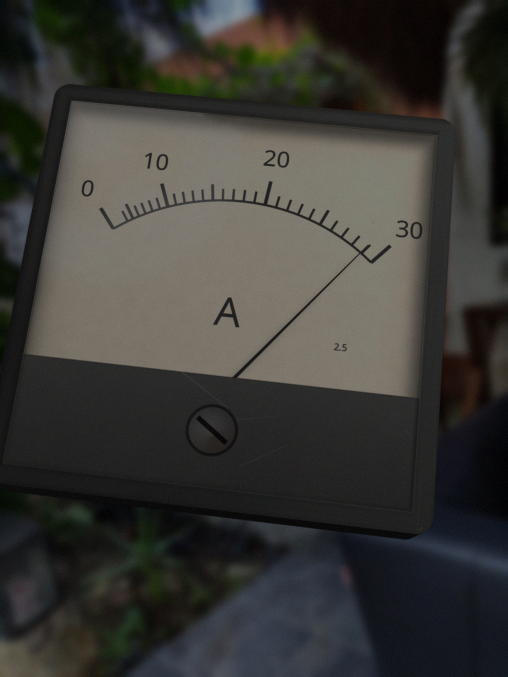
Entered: 29
